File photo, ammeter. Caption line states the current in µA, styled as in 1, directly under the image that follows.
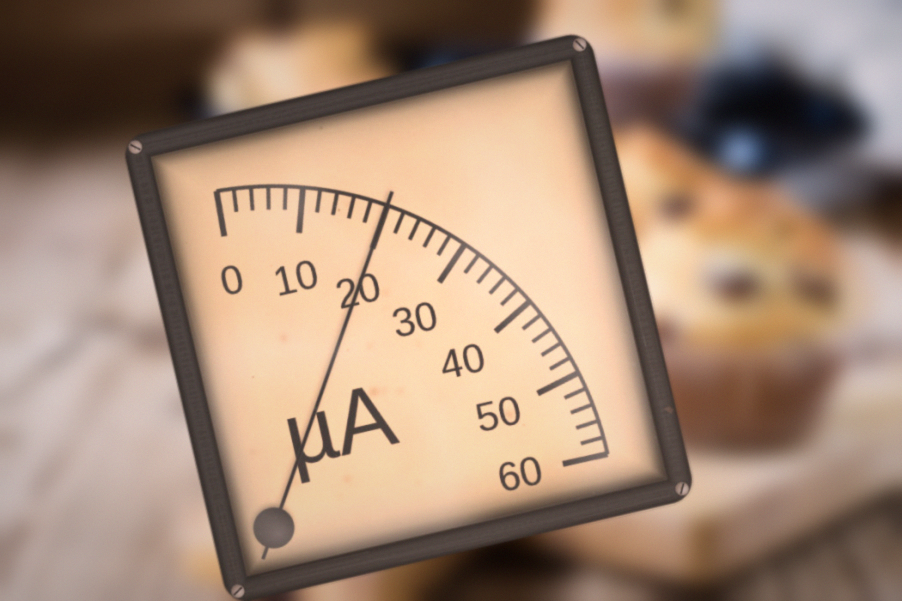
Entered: 20
